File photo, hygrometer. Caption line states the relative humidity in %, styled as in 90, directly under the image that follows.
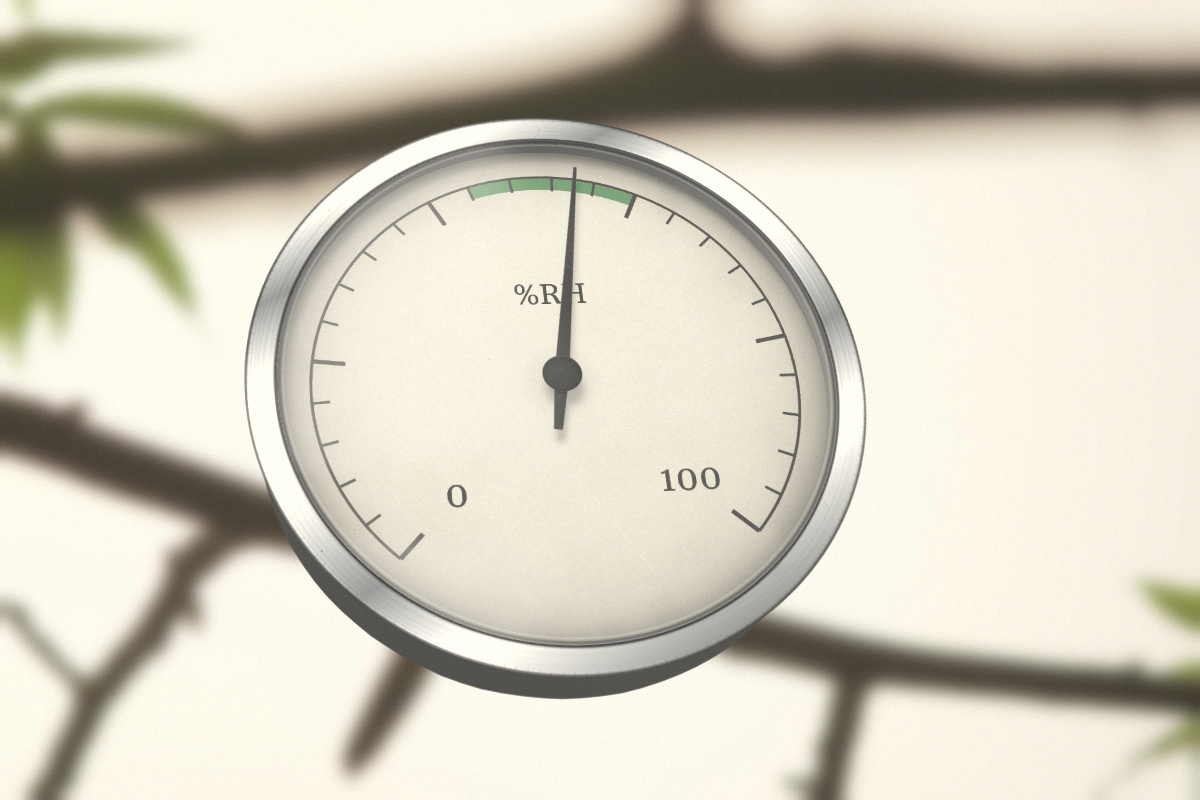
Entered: 54
